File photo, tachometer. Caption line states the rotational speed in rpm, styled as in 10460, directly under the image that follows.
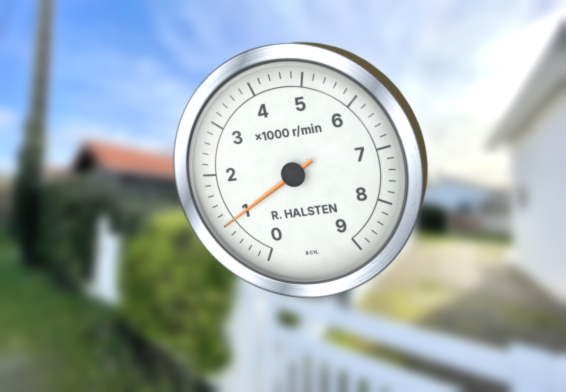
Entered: 1000
